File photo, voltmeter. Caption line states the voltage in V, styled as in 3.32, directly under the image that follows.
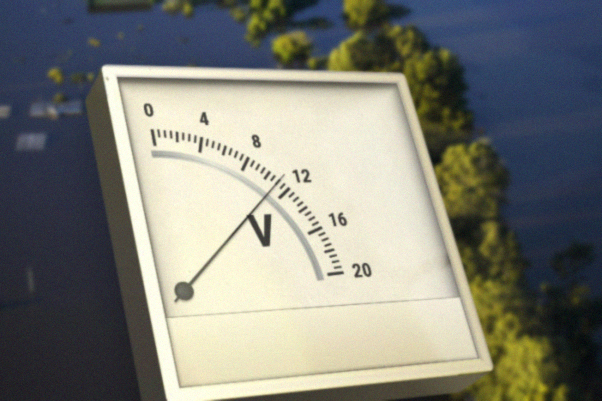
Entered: 11
